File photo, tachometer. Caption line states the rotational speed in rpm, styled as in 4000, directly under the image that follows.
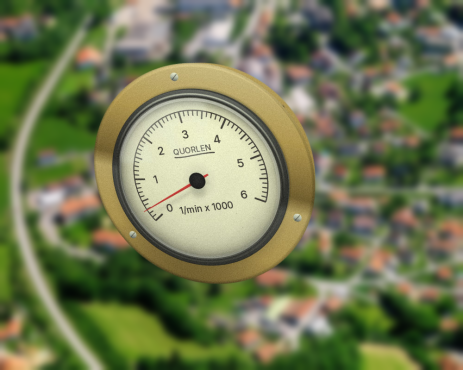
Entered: 300
